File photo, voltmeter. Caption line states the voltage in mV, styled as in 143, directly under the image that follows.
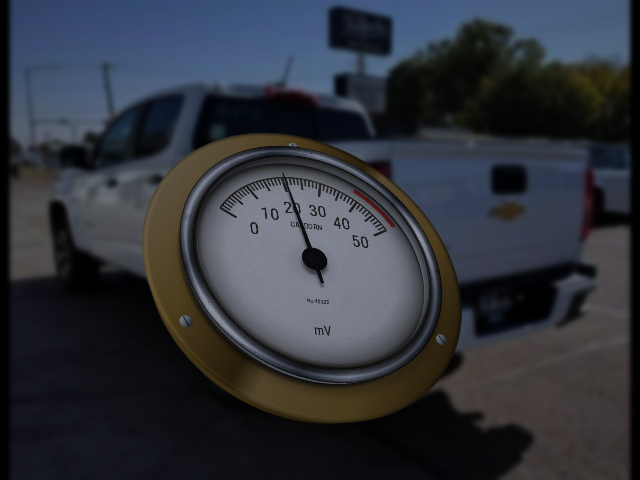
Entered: 20
